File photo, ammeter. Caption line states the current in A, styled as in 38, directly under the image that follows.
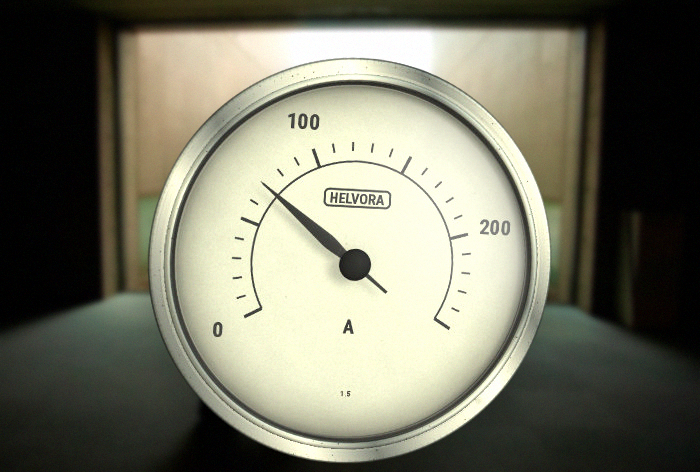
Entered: 70
